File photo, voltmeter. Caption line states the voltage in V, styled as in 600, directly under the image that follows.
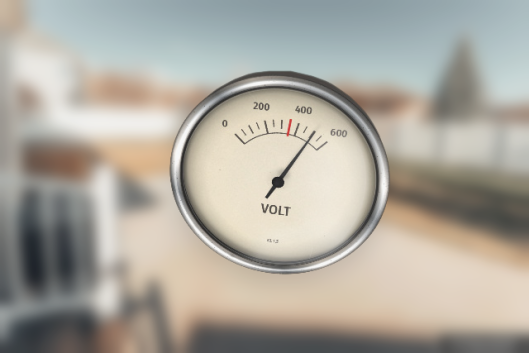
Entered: 500
